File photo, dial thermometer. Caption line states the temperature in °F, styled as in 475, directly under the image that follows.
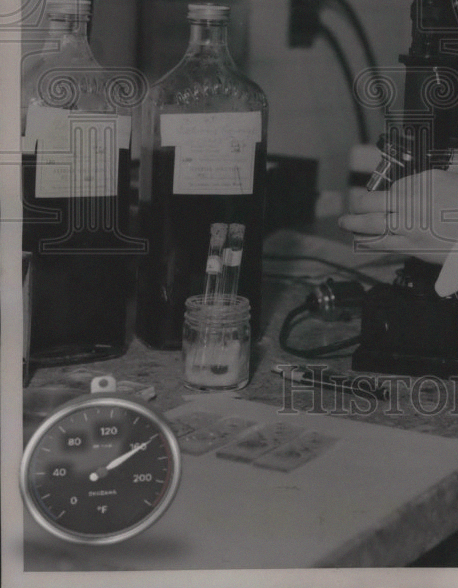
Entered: 160
